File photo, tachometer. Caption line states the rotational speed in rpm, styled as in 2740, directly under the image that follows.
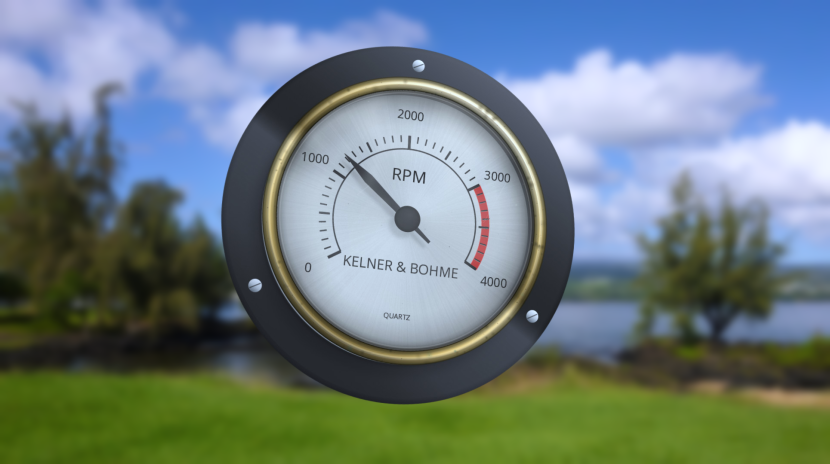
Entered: 1200
